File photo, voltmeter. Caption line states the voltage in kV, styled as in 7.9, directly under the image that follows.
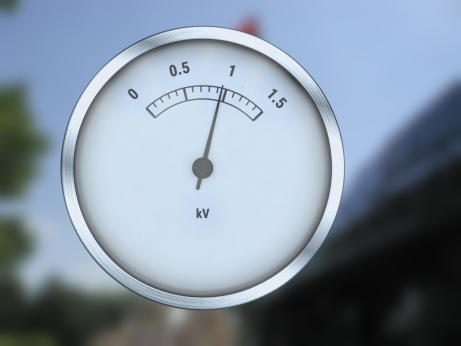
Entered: 0.95
